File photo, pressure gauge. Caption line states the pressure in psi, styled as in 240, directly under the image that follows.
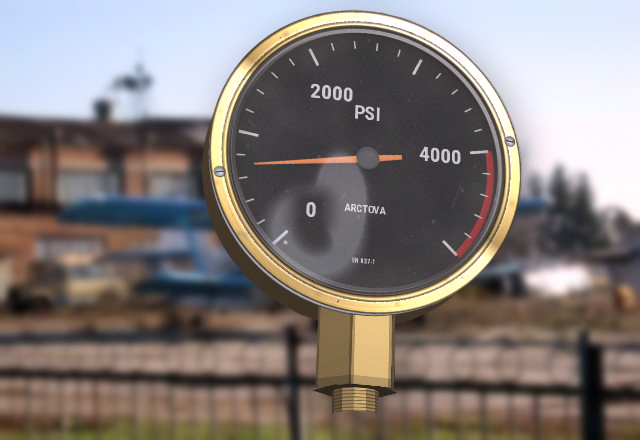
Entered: 700
